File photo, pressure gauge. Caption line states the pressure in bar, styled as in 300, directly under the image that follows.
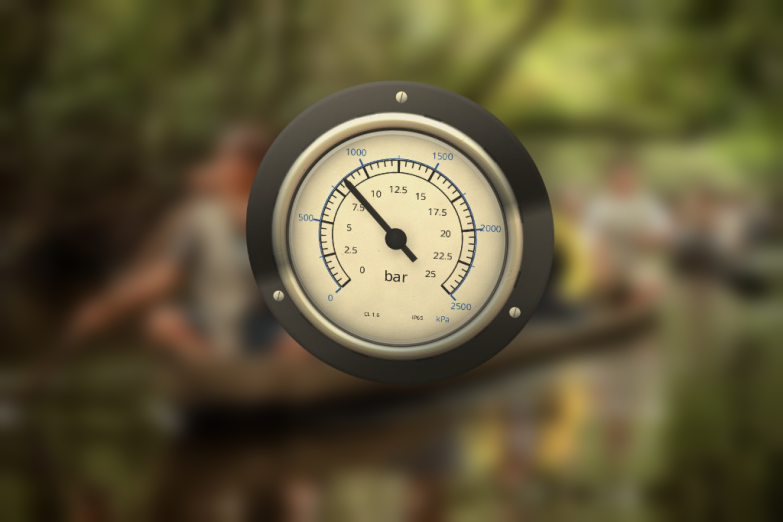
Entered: 8.5
